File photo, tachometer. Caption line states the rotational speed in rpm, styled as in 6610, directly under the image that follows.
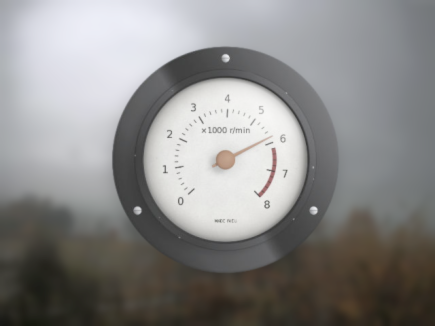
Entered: 5800
